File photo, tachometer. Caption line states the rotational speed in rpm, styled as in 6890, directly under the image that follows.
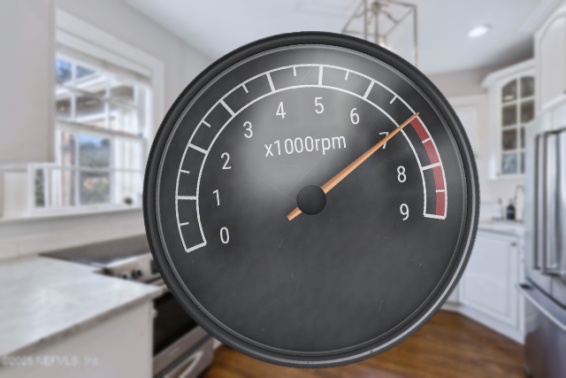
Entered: 7000
